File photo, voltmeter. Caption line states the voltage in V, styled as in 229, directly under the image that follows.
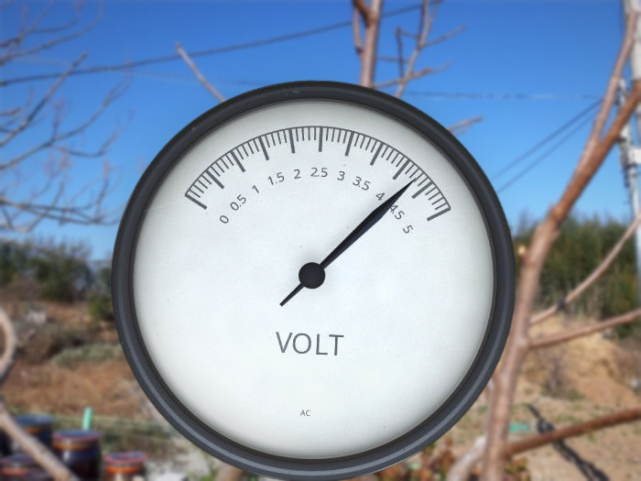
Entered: 4.3
